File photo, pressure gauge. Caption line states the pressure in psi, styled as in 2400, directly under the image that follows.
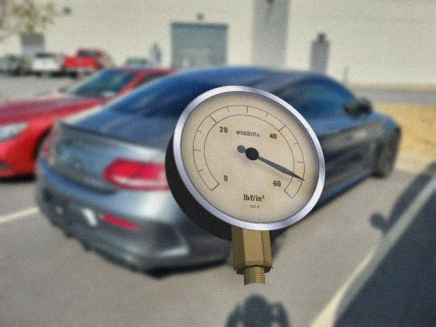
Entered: 55
